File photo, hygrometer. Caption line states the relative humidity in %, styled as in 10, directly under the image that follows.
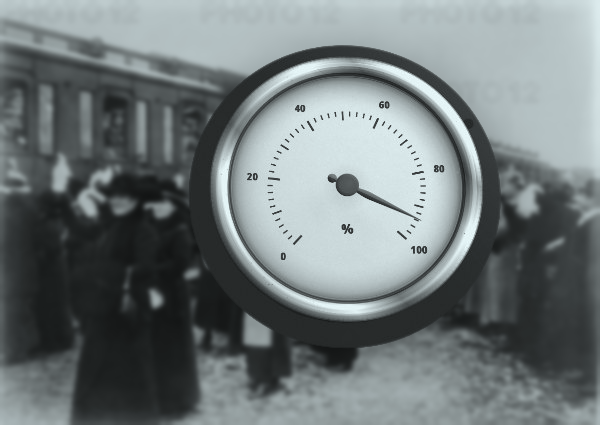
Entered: 94
